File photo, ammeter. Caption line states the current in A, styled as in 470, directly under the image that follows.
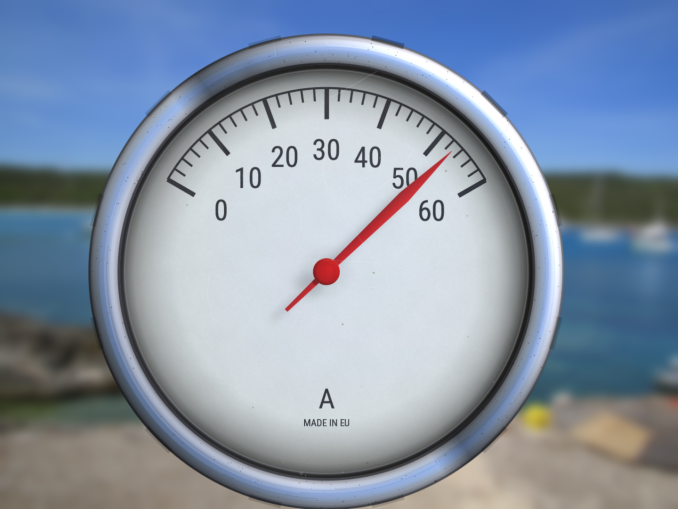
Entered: 53
